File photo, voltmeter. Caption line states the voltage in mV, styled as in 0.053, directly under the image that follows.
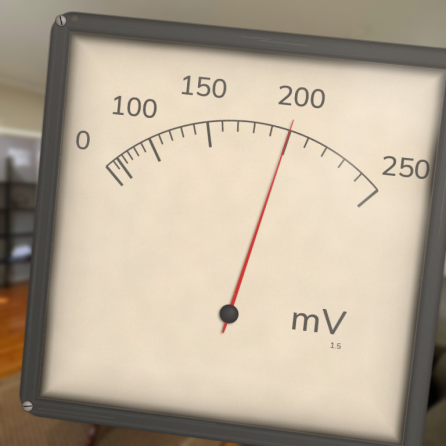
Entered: 200
